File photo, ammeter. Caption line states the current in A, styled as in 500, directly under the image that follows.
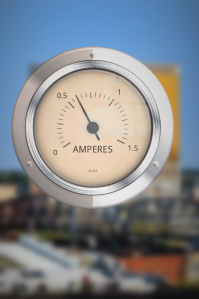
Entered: 0.6
